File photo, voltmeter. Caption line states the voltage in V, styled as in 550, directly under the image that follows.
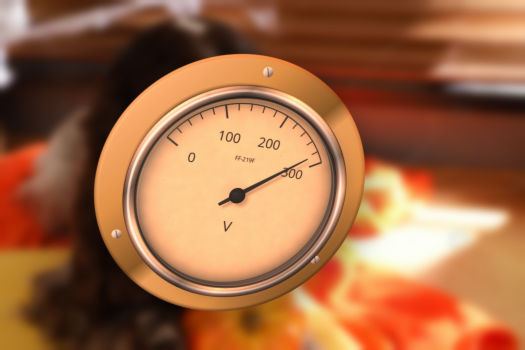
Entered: 280
